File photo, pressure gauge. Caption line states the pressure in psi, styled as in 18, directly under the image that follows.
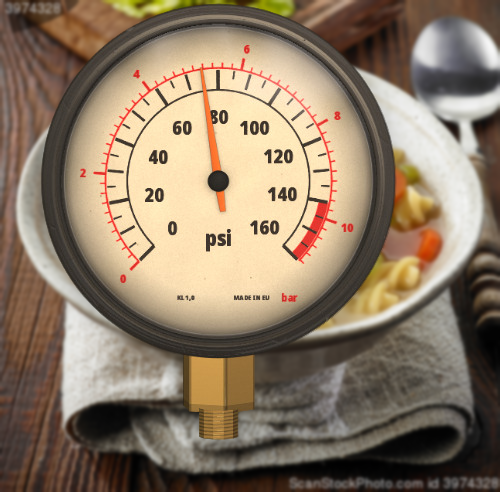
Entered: 75
